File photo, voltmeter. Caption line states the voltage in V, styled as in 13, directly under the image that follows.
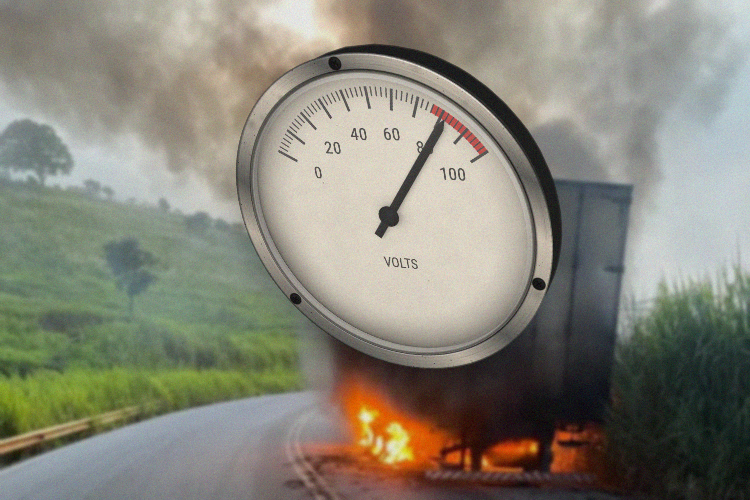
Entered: 82
